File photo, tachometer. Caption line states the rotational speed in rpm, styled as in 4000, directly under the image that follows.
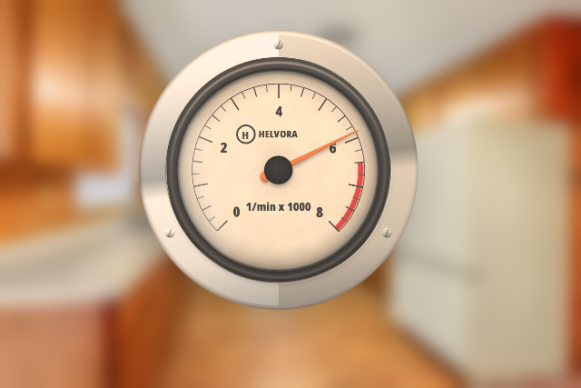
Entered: 5875
